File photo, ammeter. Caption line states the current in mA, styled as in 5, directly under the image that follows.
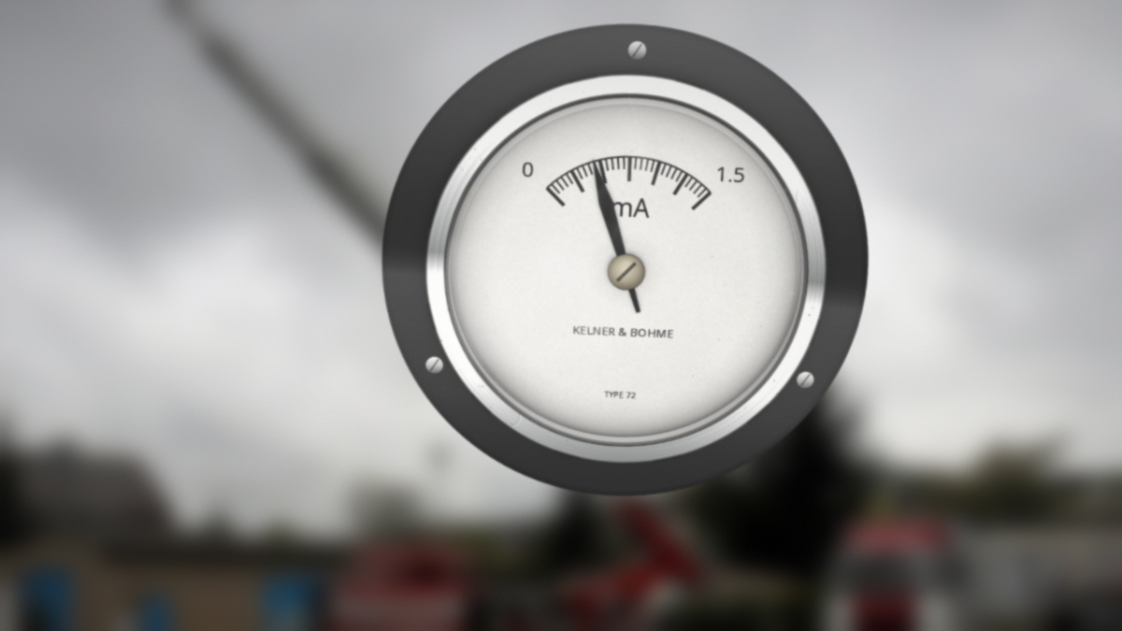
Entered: 0.45
